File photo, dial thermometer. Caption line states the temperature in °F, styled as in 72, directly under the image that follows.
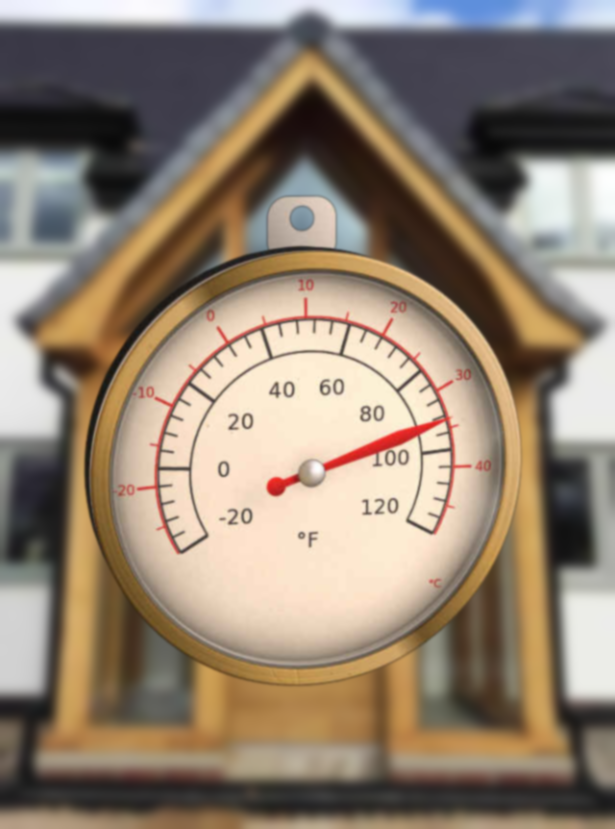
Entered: 92
